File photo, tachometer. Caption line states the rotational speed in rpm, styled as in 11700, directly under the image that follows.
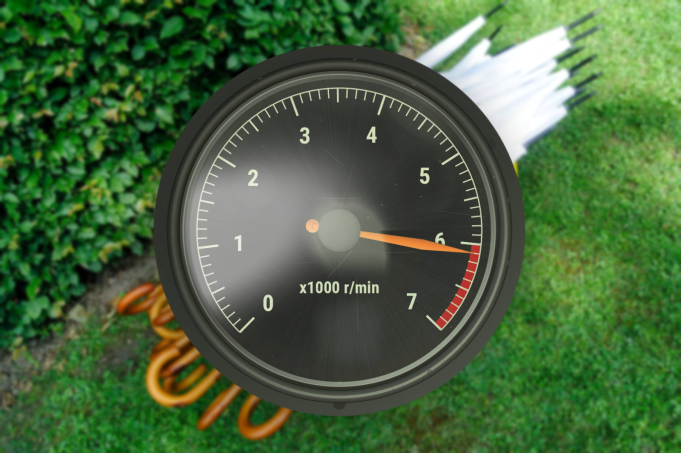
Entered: 6100
